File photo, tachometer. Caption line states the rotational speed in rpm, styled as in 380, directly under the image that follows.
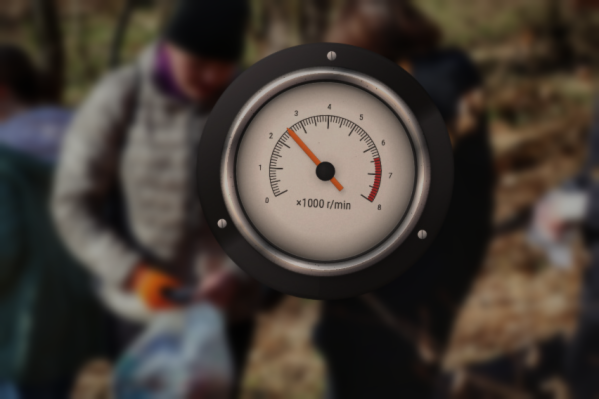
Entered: 2500
